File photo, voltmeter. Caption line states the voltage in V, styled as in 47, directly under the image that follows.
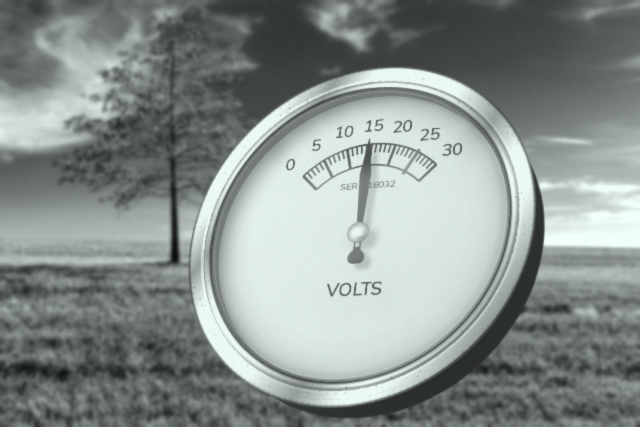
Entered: 15
